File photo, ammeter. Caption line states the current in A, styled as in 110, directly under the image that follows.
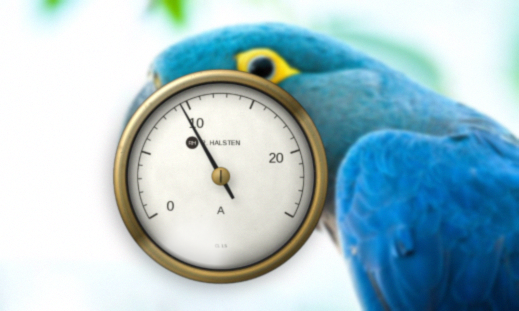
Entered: 9.5
